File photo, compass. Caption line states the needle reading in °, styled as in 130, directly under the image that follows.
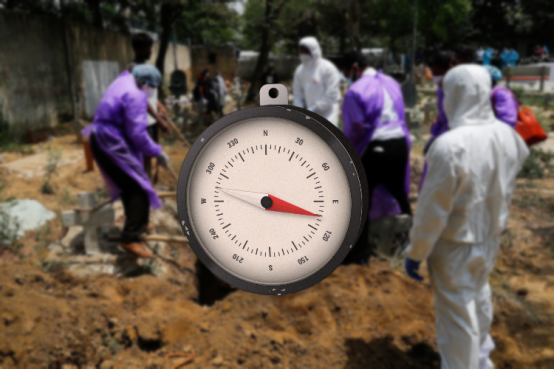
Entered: 105
